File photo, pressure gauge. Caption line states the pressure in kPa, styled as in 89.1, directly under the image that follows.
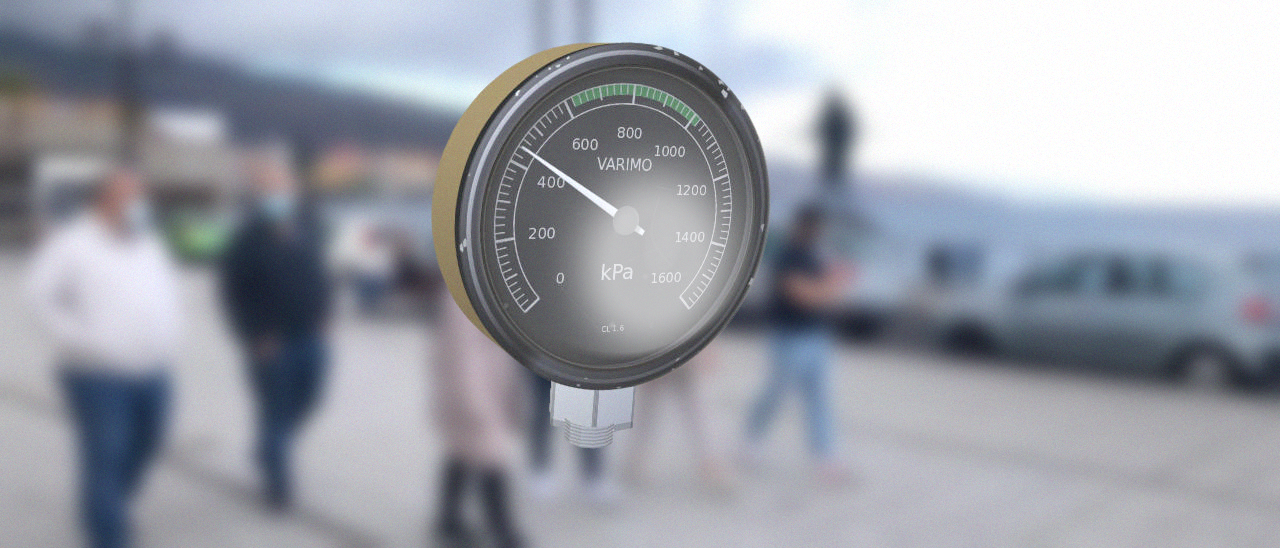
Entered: 440
